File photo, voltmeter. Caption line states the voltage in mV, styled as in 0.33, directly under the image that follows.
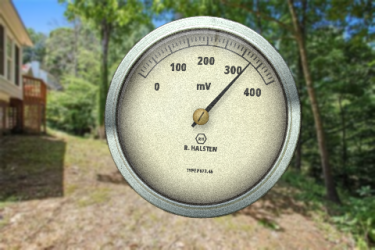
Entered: 330
